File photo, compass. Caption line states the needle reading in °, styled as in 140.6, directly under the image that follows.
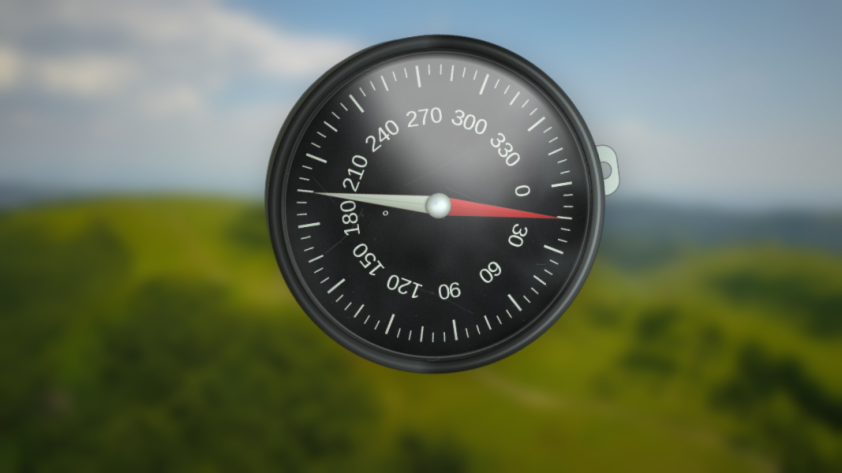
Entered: 15
